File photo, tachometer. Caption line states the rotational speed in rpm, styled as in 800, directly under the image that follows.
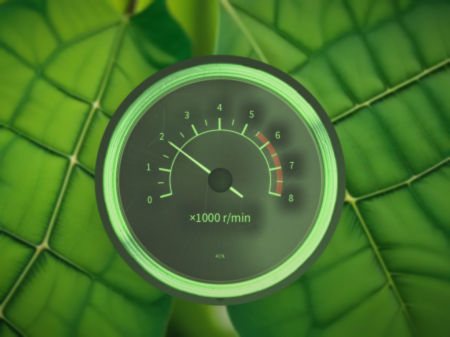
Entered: 2000
